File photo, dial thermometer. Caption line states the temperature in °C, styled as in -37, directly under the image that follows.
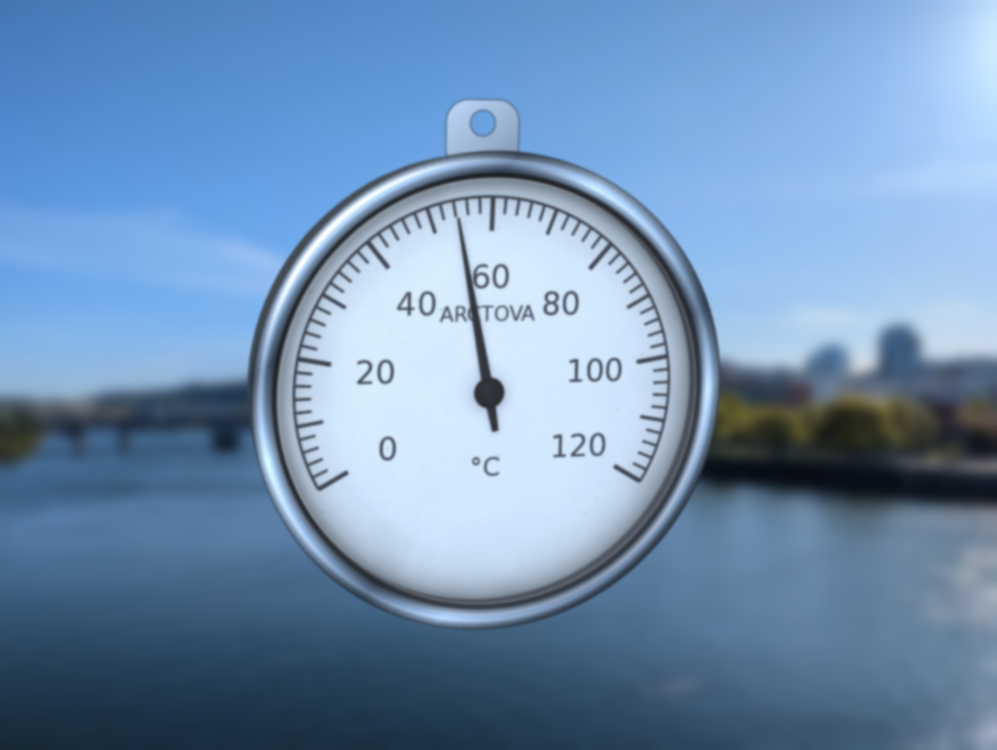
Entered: 54
